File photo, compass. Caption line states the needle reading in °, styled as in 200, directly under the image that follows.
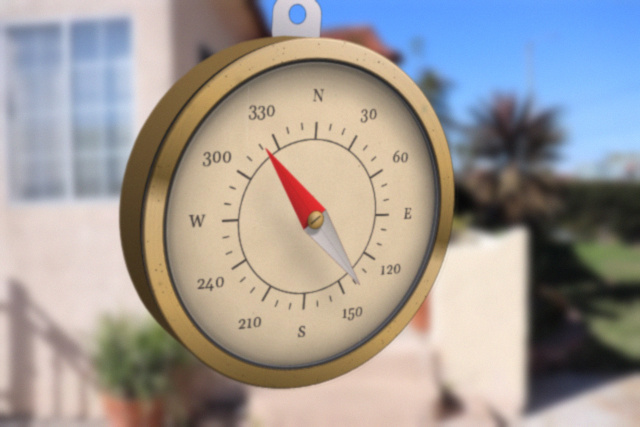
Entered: 320
